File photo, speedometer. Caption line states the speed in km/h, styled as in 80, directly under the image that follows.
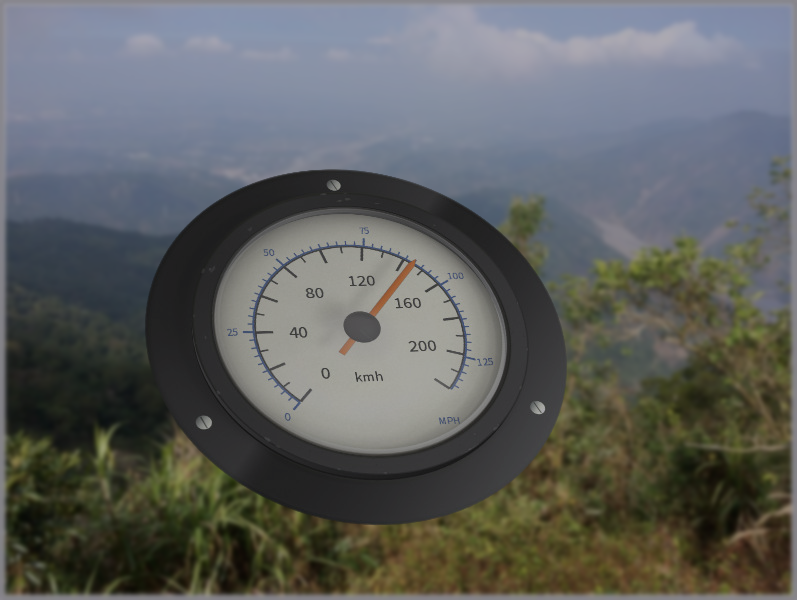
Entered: 145
